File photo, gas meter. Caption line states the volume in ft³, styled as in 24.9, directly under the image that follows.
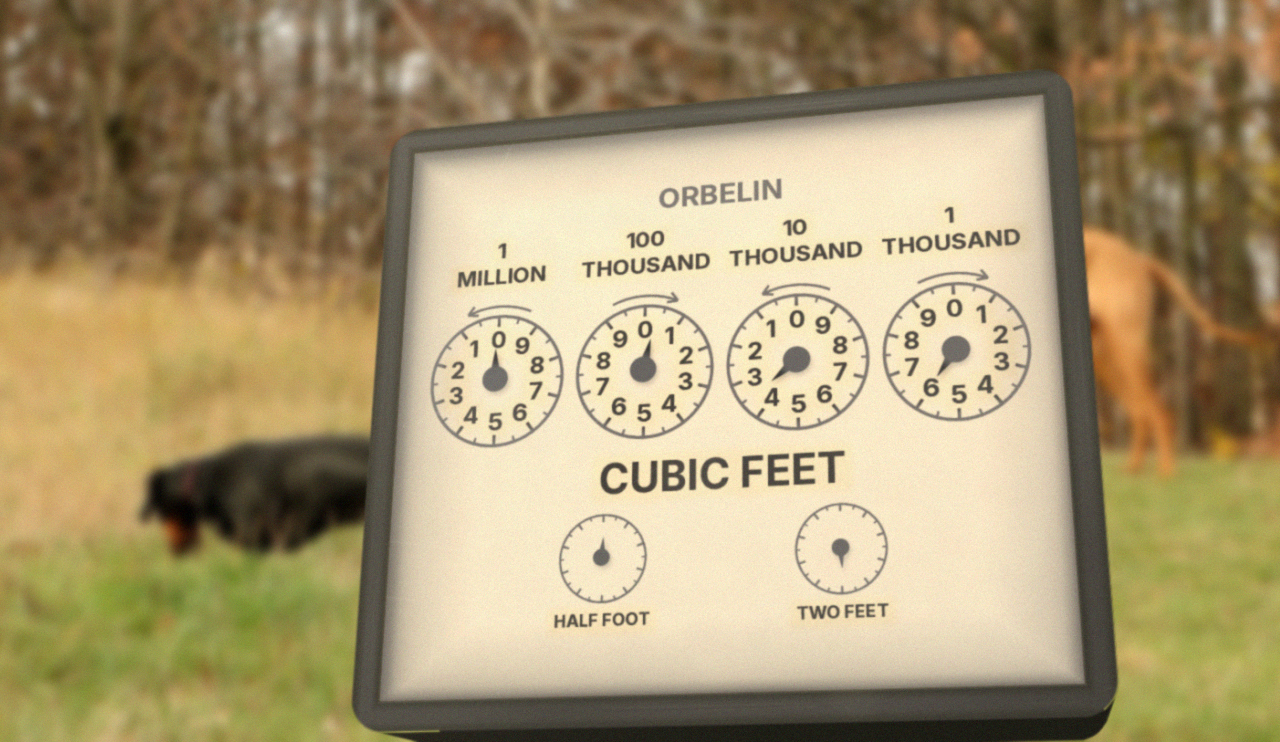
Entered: 3600
